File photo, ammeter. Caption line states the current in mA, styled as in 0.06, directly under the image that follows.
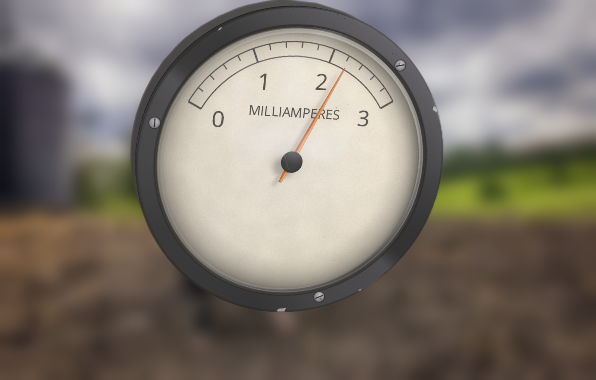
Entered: 2.2
